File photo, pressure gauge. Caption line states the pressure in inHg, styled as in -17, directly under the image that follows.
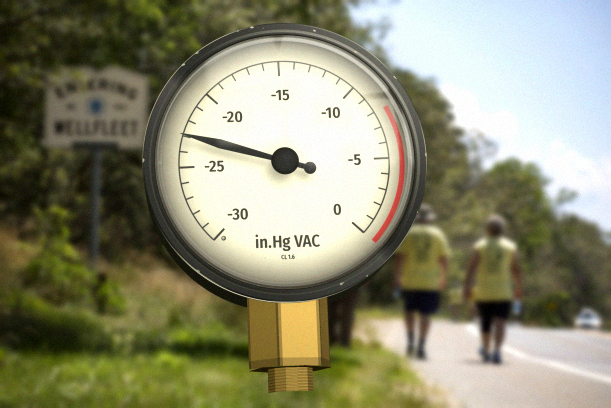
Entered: -23
